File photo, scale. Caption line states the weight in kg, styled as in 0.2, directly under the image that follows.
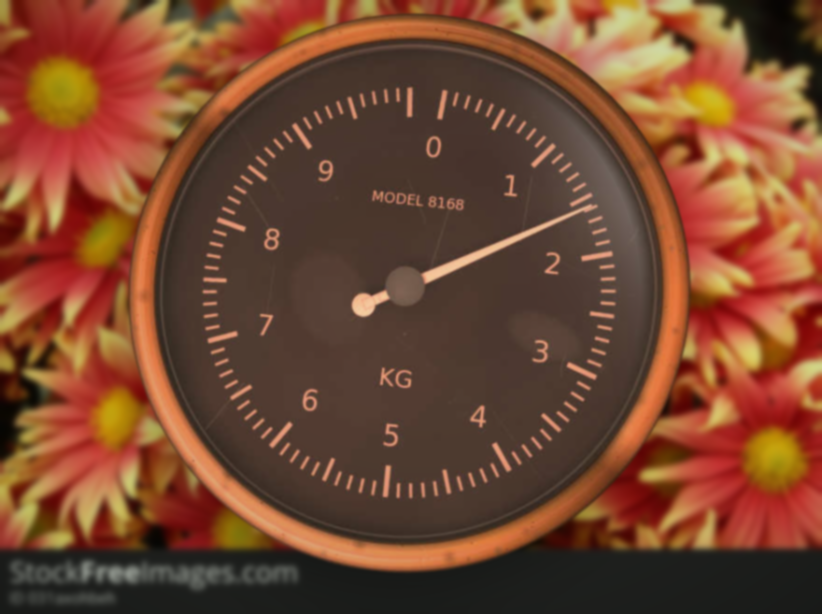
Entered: 1.6
